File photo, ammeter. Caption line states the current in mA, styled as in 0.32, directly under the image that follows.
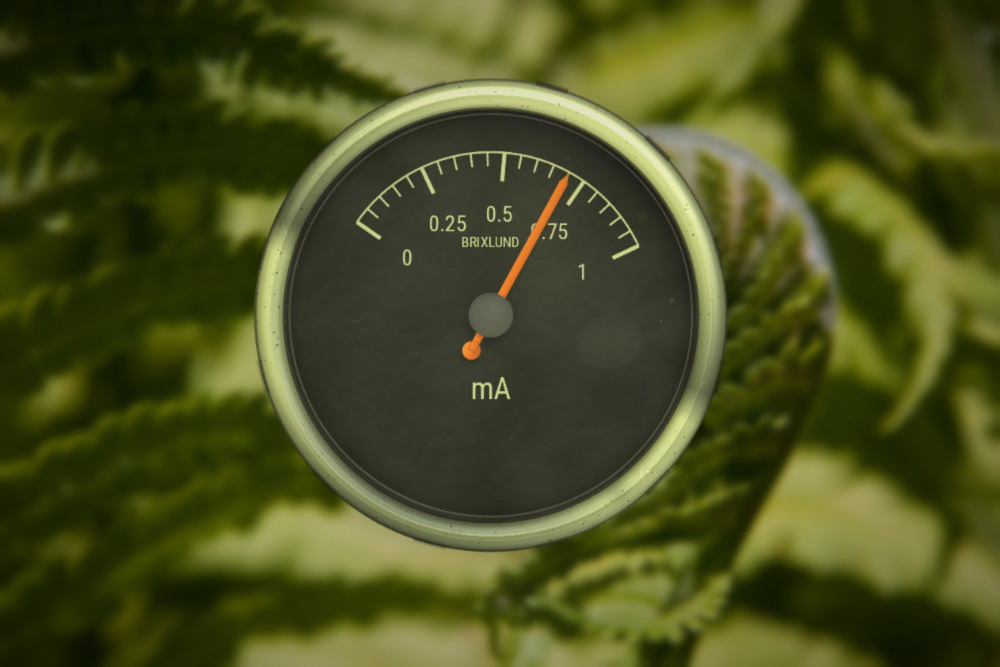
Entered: 0.7
